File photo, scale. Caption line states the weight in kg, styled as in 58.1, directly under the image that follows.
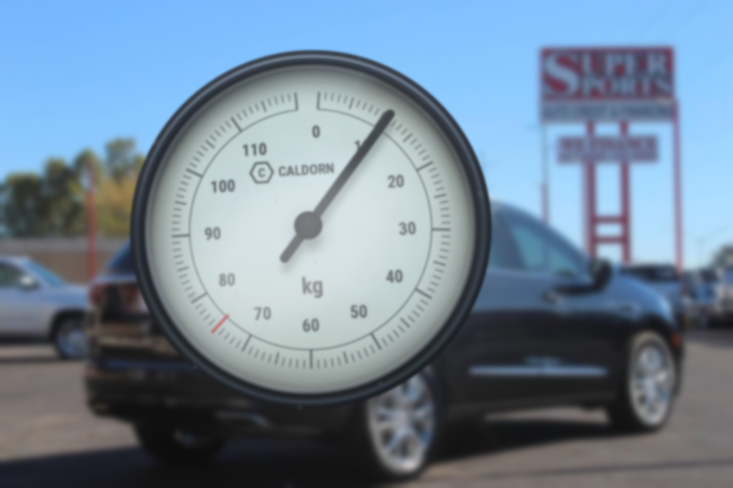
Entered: 11
